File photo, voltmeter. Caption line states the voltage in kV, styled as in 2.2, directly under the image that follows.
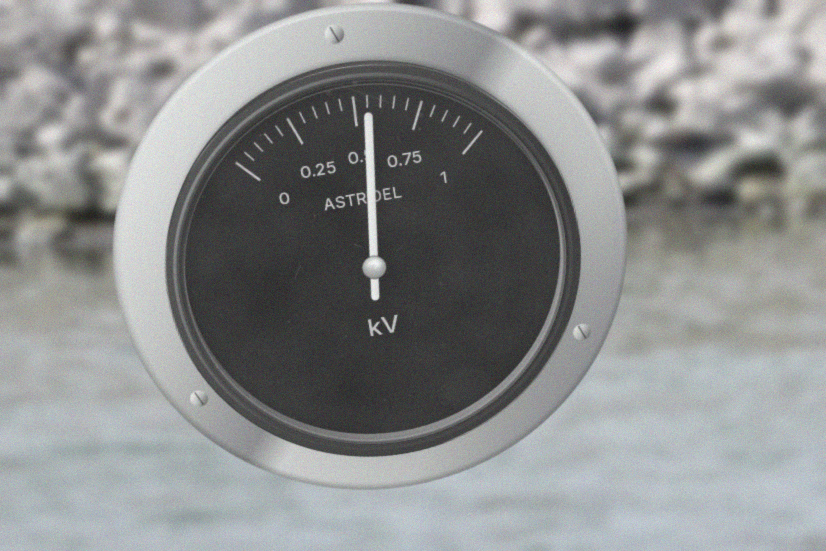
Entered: 0.55
